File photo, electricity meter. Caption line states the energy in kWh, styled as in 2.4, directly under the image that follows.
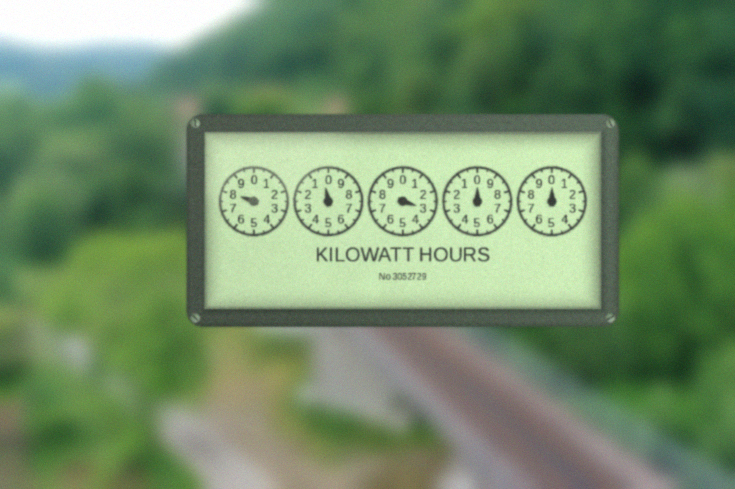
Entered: 80300
